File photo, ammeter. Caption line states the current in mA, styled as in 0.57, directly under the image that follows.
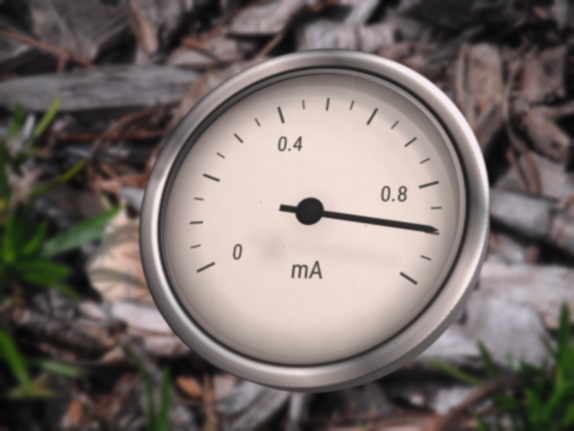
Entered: 0.9
